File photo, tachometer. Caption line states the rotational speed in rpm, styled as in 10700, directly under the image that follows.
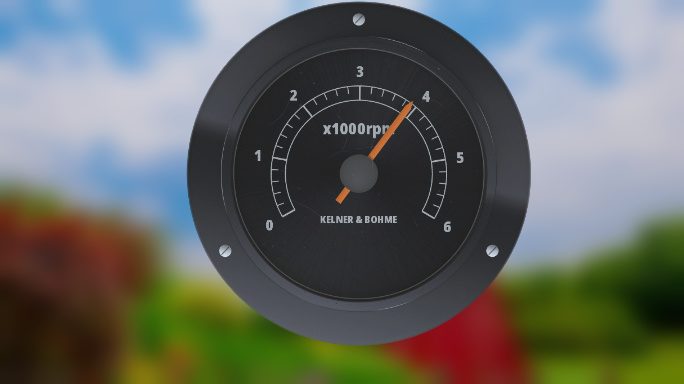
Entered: 3900
